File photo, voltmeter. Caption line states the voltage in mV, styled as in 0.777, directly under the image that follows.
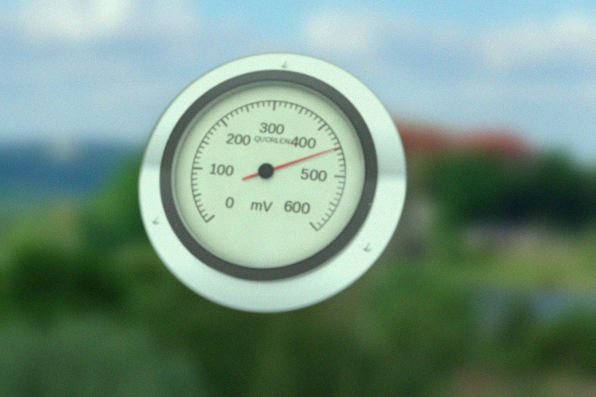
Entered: 450
